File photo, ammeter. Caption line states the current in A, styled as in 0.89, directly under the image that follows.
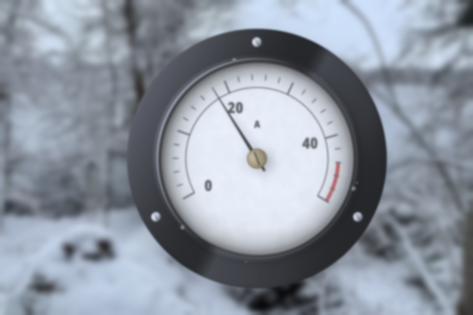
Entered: 18
